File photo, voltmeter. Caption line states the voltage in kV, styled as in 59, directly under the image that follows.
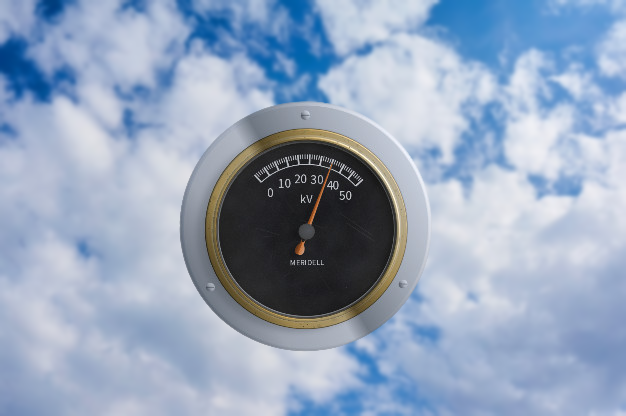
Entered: 35
